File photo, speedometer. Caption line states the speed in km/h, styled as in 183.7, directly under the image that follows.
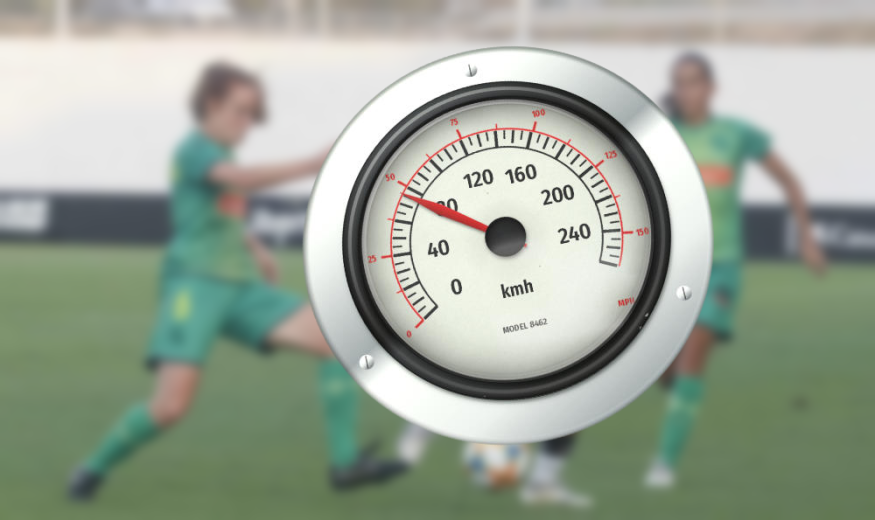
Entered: 75
